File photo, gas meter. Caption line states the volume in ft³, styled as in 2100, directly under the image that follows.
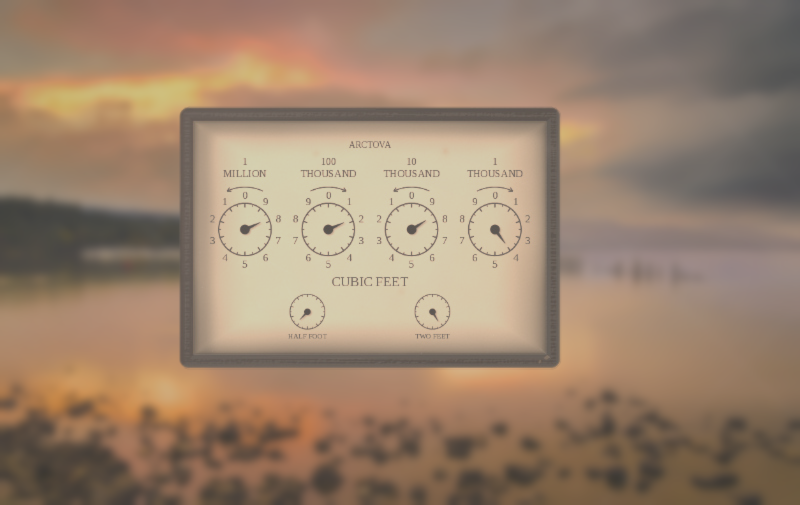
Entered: 818400
